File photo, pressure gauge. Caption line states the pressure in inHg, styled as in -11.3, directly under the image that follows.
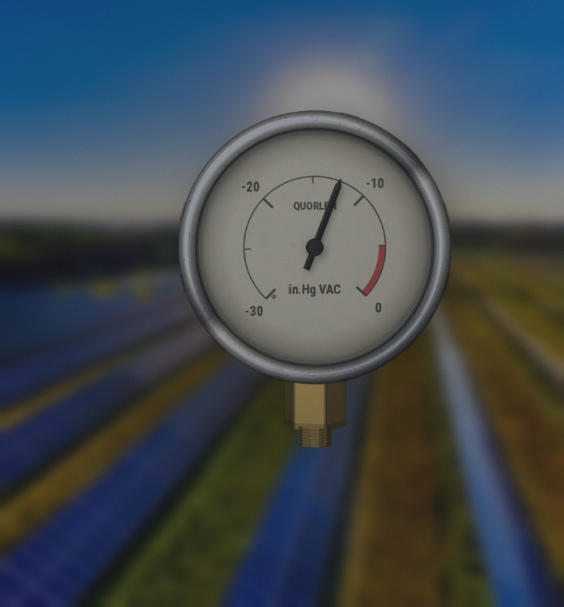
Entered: -12.5
